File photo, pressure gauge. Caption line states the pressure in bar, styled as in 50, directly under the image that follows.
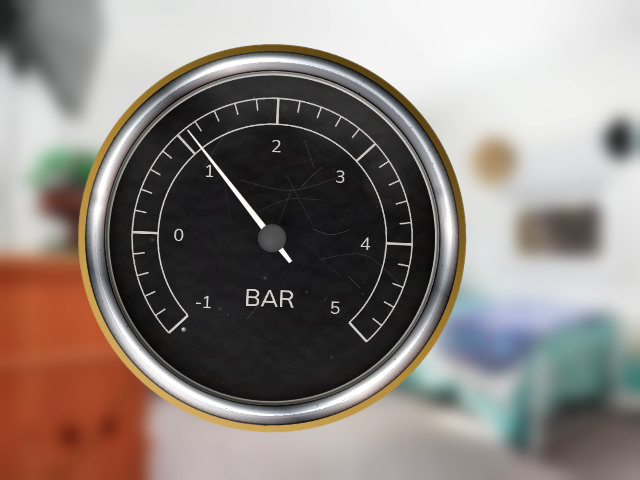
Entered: 1.1
